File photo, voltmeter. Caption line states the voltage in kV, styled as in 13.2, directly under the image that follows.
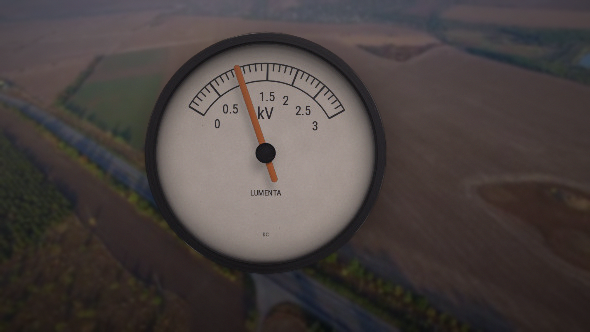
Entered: 1
